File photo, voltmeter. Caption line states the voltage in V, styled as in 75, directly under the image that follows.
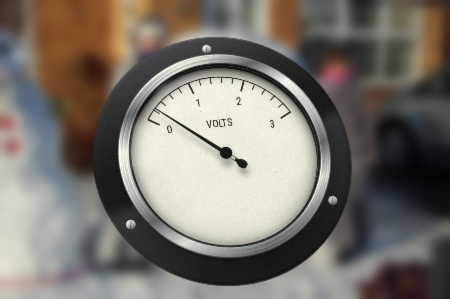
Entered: 0.2
